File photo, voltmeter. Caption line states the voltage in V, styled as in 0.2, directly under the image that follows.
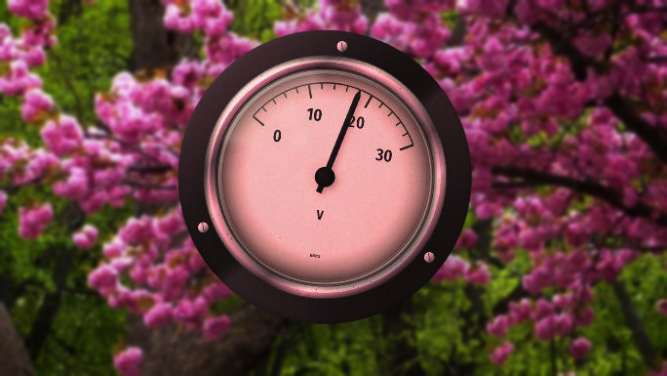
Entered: 18
